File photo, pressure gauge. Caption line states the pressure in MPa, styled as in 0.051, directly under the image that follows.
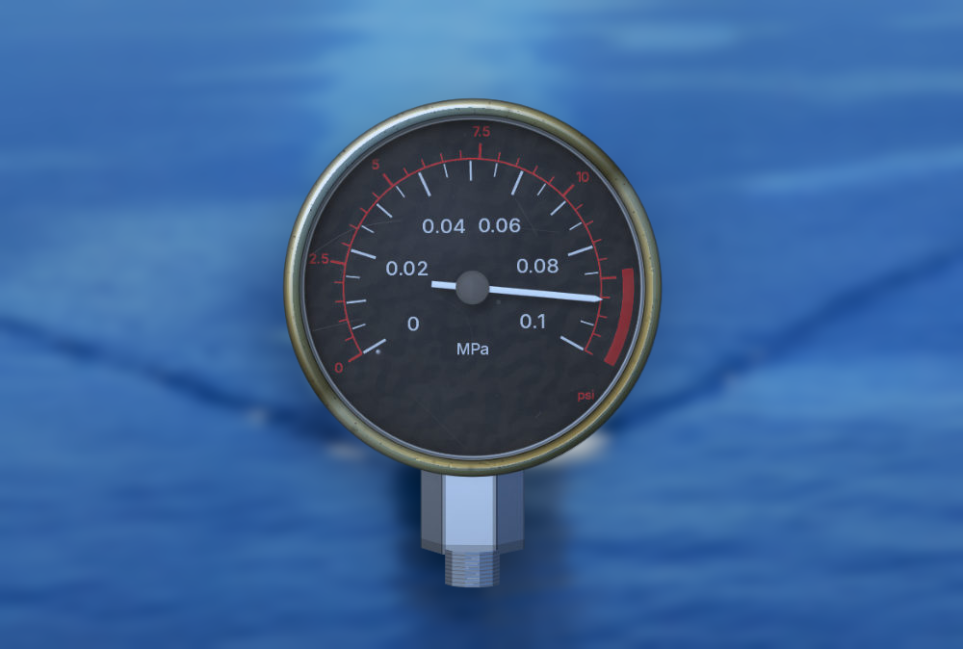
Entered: 0.09
